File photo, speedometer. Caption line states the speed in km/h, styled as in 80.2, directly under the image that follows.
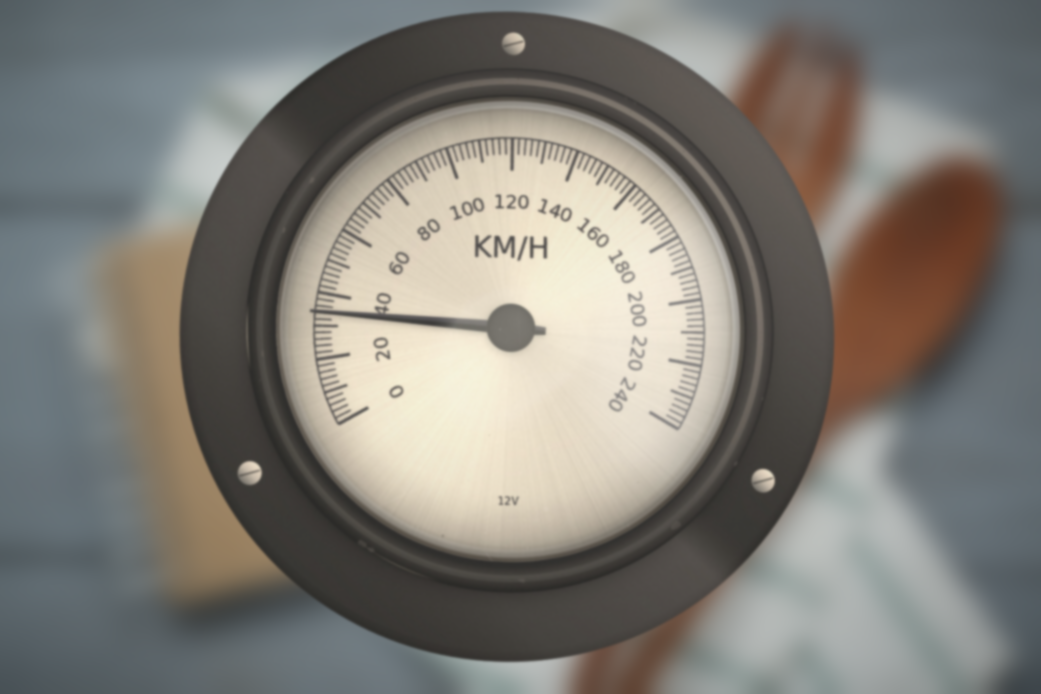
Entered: 34
